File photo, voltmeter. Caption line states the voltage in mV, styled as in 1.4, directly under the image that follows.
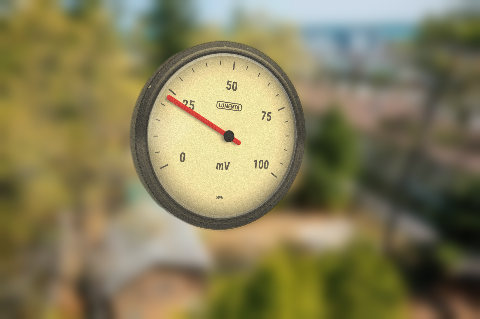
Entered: 22.5
